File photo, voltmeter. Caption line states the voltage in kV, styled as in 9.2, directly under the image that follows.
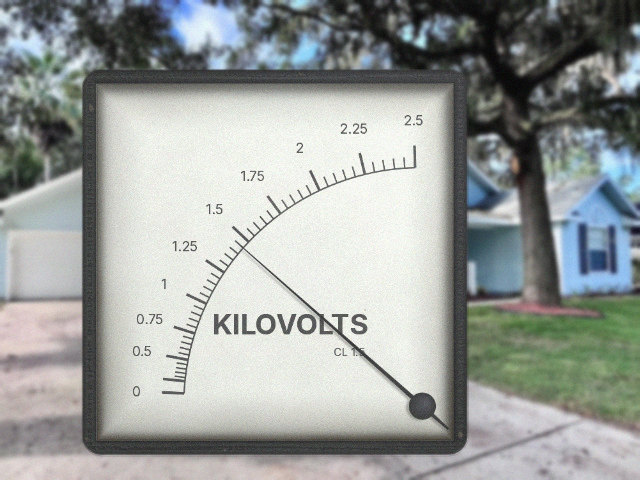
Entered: 1.45
